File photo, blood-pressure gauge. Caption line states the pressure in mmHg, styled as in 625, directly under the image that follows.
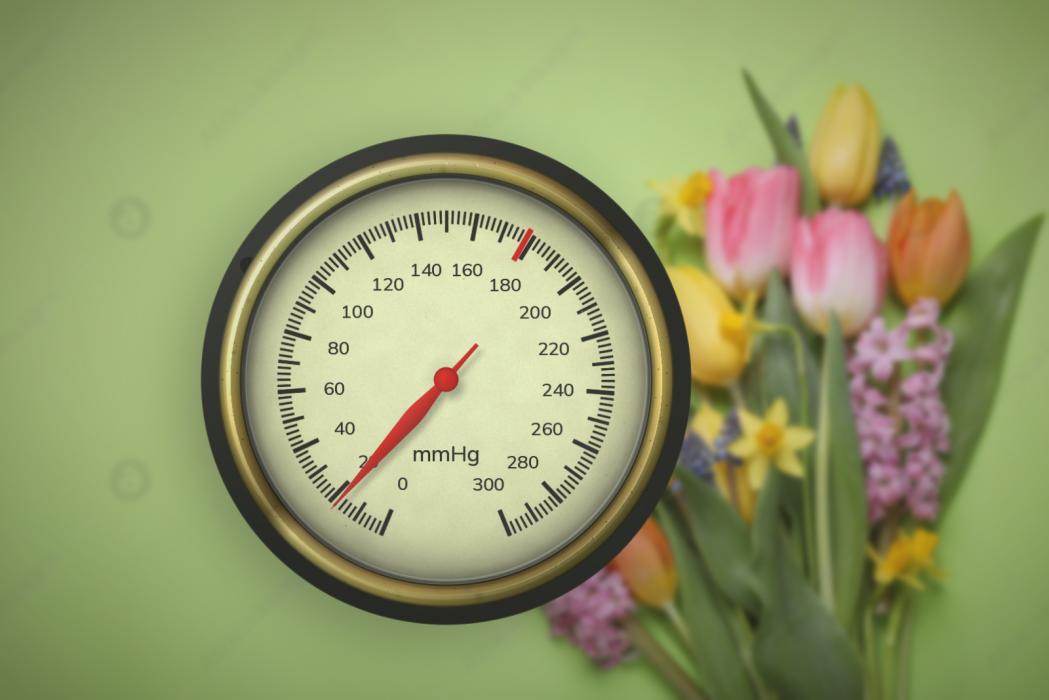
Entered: 18
